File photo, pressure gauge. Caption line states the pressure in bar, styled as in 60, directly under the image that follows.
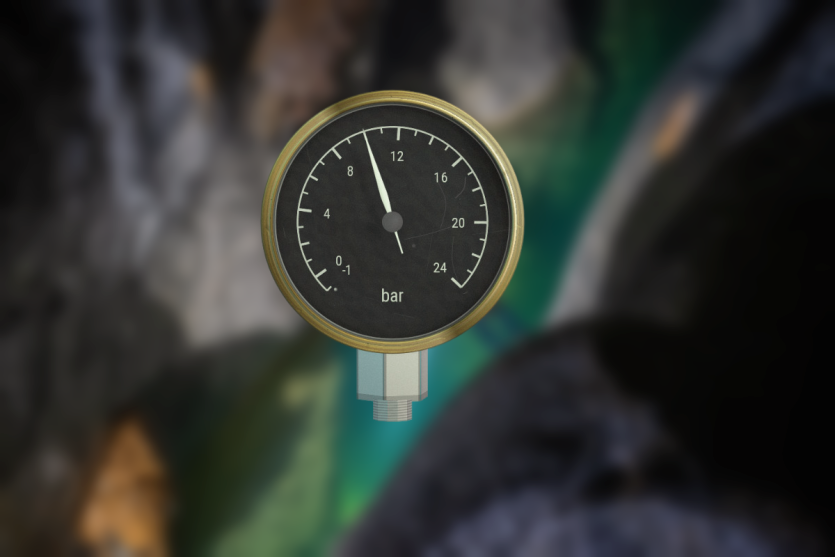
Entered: 10
